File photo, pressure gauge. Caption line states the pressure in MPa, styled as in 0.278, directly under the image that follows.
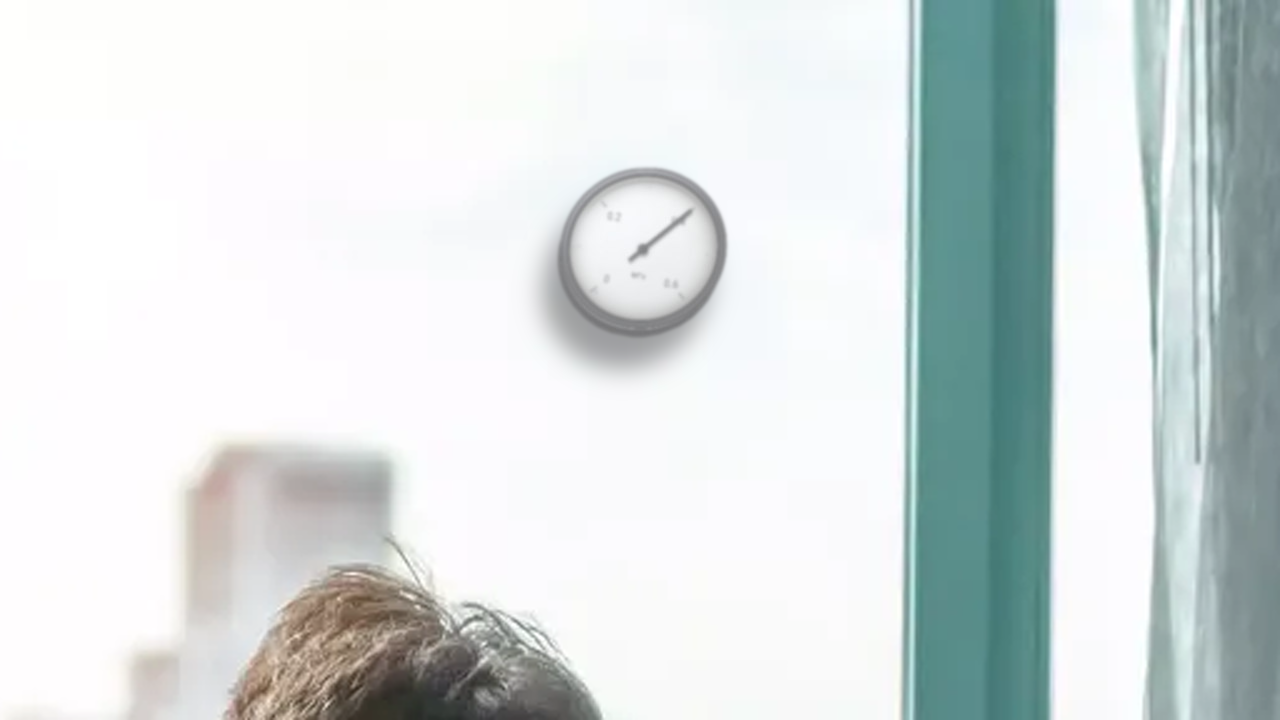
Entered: 0.4
